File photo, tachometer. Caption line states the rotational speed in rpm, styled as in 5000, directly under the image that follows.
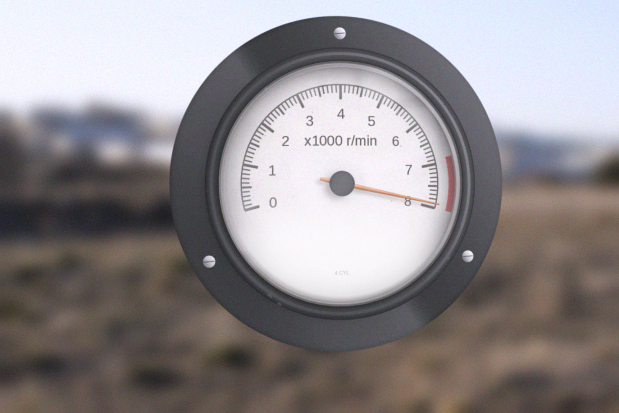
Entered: 7900
